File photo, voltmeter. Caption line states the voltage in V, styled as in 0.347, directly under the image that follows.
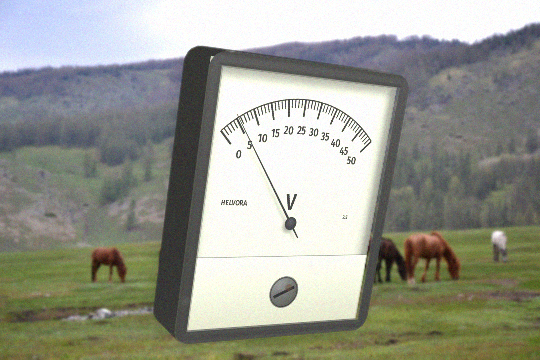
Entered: 5
